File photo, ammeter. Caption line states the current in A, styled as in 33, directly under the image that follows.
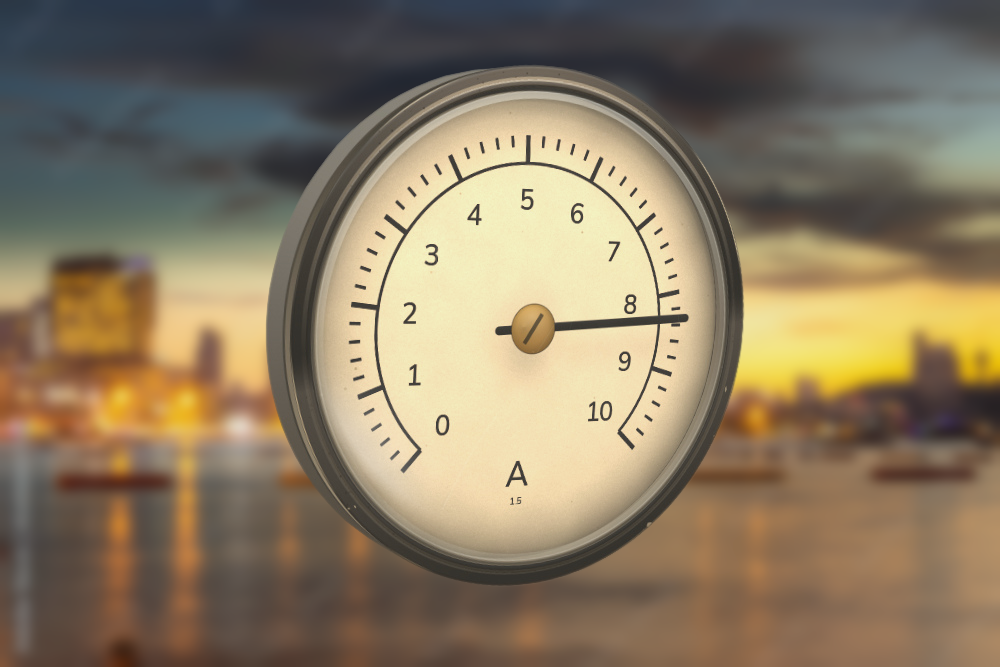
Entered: 8.3
